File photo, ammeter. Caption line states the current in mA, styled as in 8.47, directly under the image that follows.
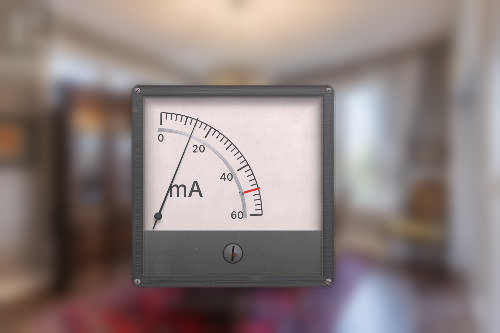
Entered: 14
